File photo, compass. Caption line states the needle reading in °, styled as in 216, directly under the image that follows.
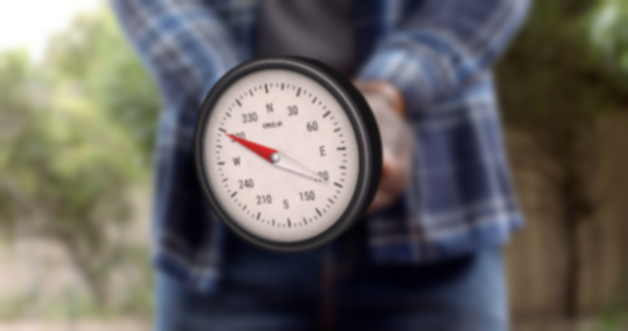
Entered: 300
